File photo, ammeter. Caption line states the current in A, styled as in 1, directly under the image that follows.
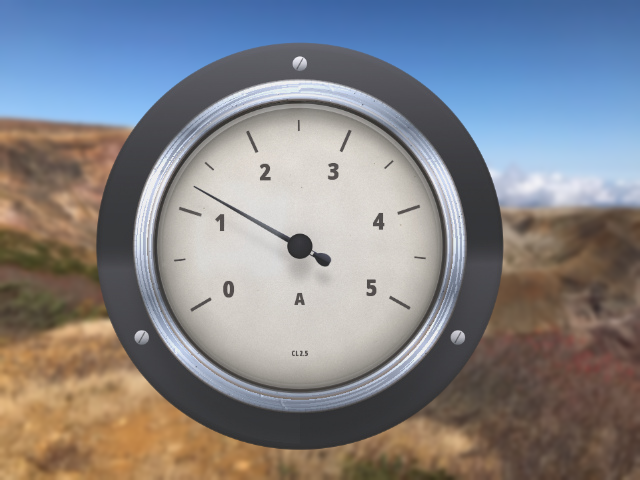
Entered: 1.25
